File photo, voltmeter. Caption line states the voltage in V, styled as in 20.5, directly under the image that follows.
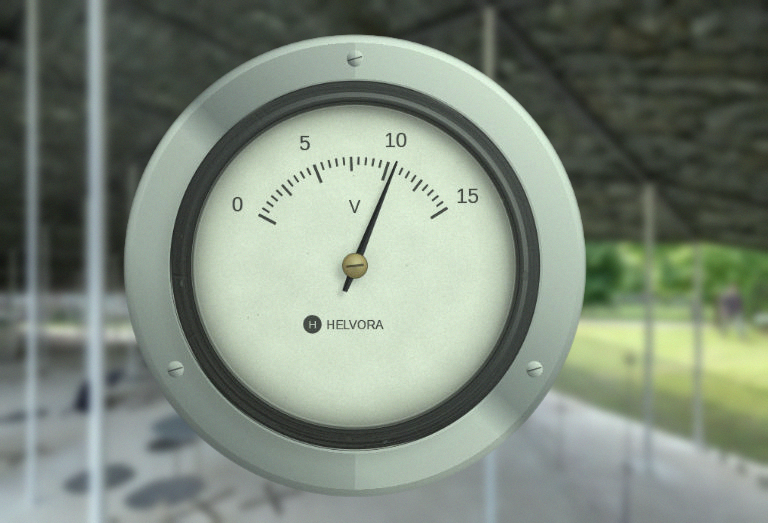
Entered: 10.5
